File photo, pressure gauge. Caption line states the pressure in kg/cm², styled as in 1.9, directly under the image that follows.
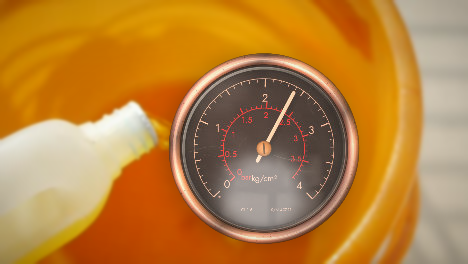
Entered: 2.4
